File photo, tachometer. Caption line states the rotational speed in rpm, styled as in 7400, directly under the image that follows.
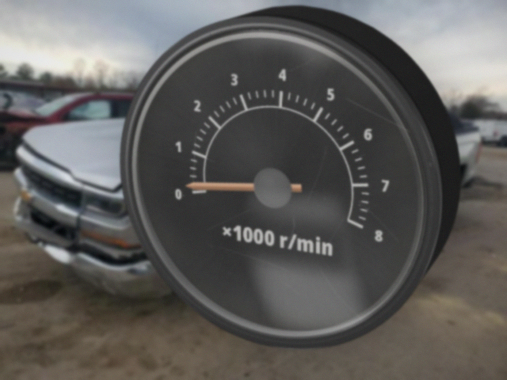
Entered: 200
